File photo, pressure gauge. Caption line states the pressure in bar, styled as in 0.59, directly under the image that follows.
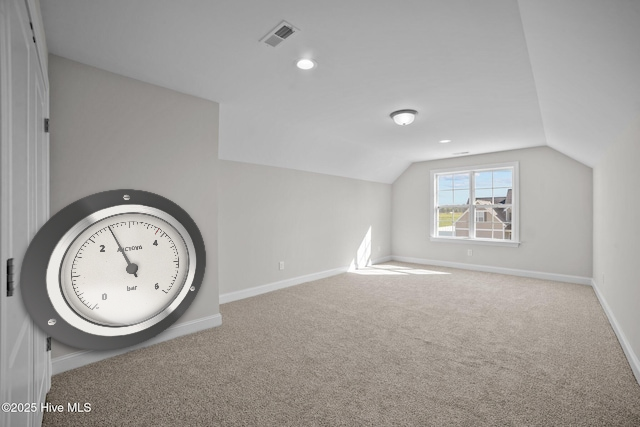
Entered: 2.5
